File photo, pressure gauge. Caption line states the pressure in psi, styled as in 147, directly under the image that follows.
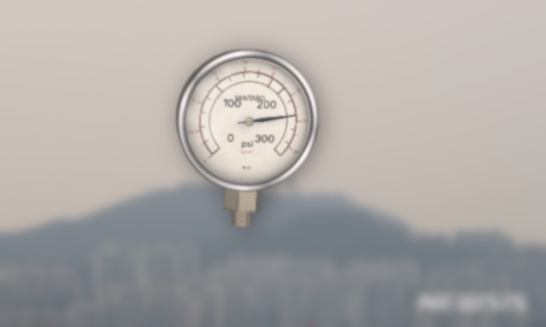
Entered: 240
